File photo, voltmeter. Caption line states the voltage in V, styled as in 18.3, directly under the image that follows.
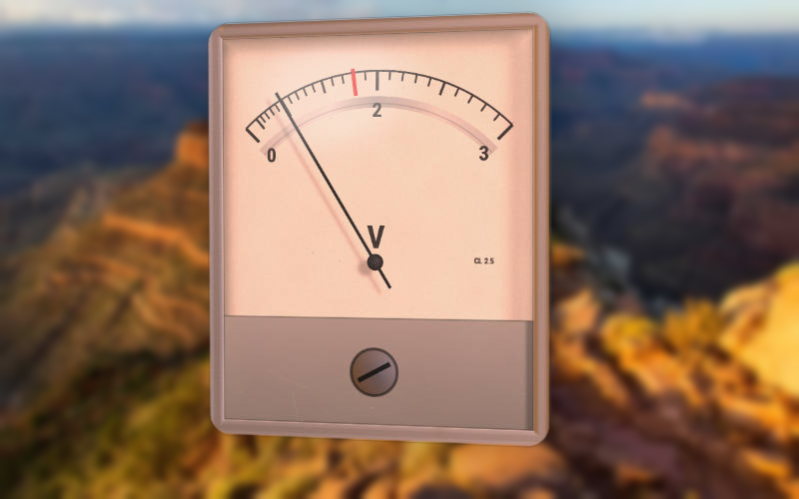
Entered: 1
